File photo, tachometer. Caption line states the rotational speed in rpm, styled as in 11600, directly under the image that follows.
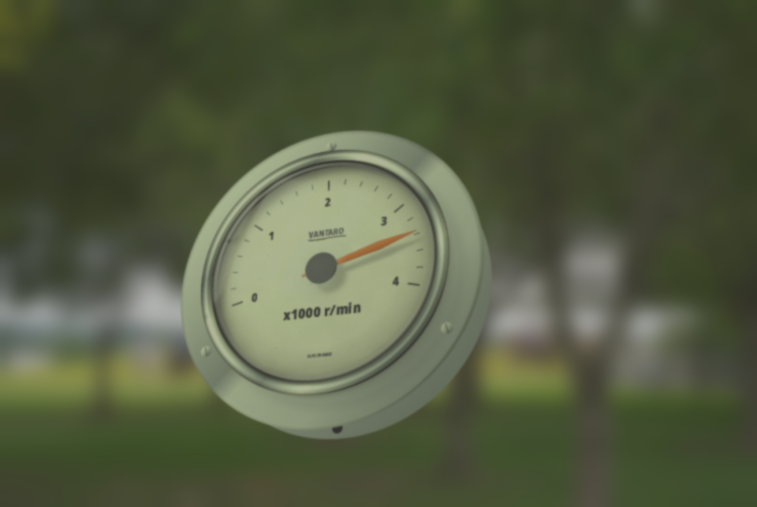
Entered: 3400
